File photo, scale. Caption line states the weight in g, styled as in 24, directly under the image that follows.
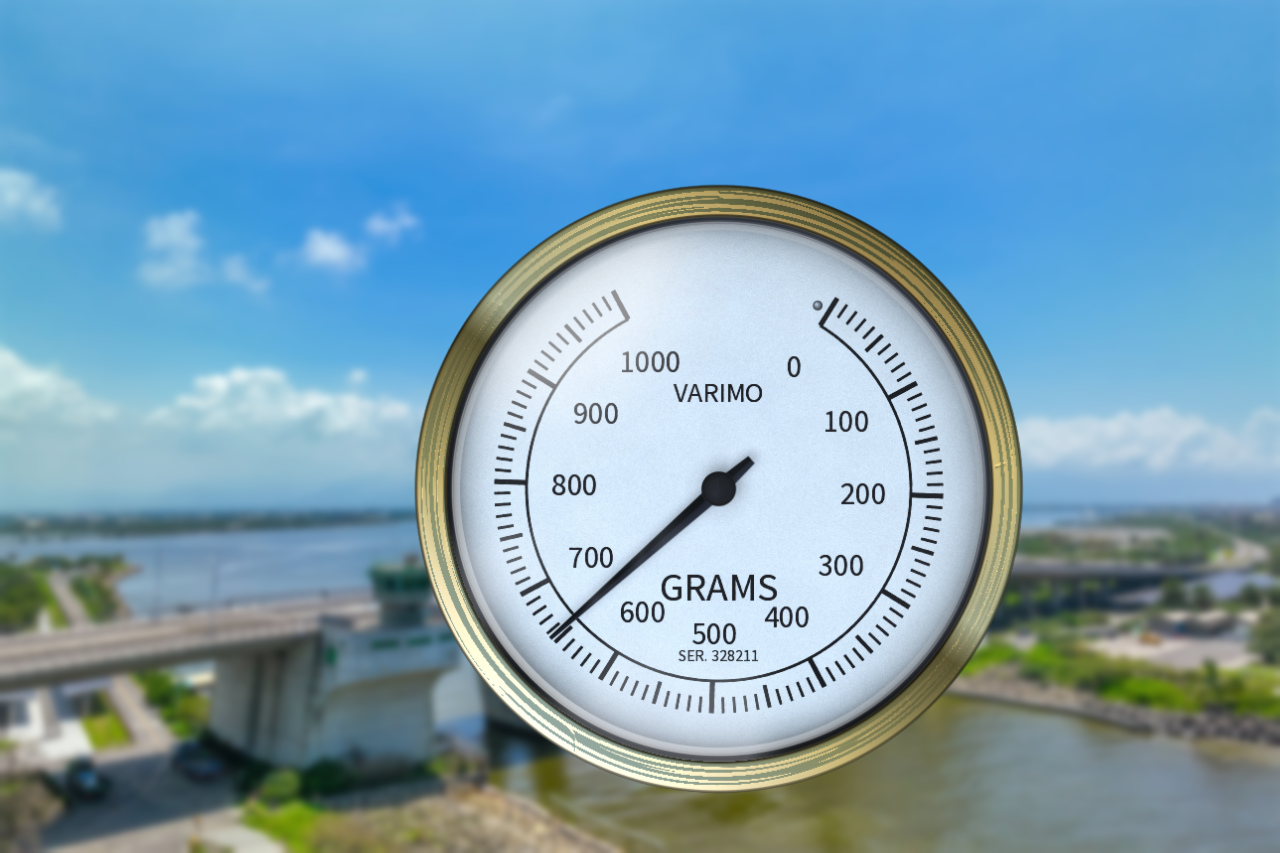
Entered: 655
